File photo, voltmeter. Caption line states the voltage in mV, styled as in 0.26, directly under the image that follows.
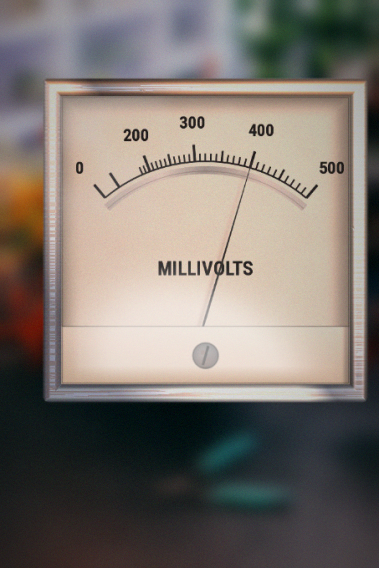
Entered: 400
